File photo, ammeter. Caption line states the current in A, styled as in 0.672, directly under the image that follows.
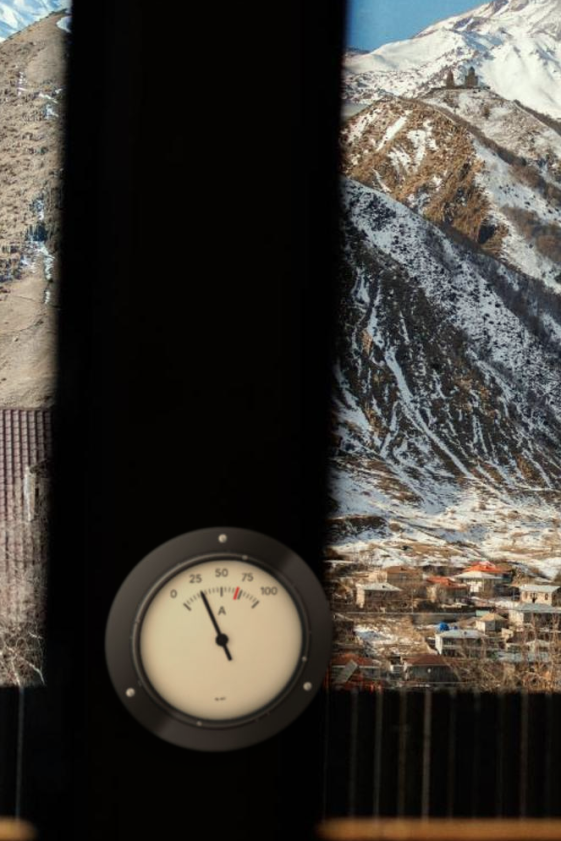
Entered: 25
